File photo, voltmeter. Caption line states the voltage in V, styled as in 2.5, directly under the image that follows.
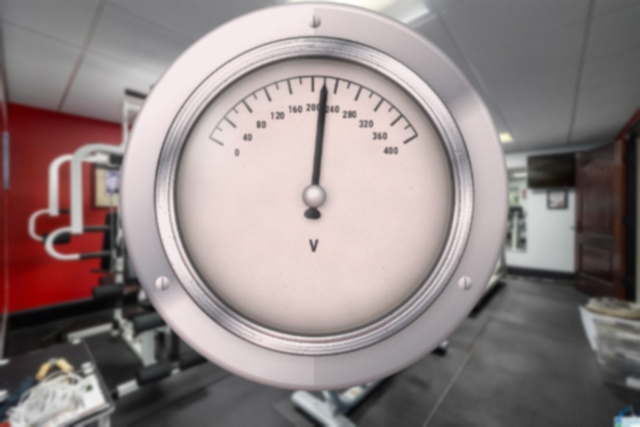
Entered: 220
